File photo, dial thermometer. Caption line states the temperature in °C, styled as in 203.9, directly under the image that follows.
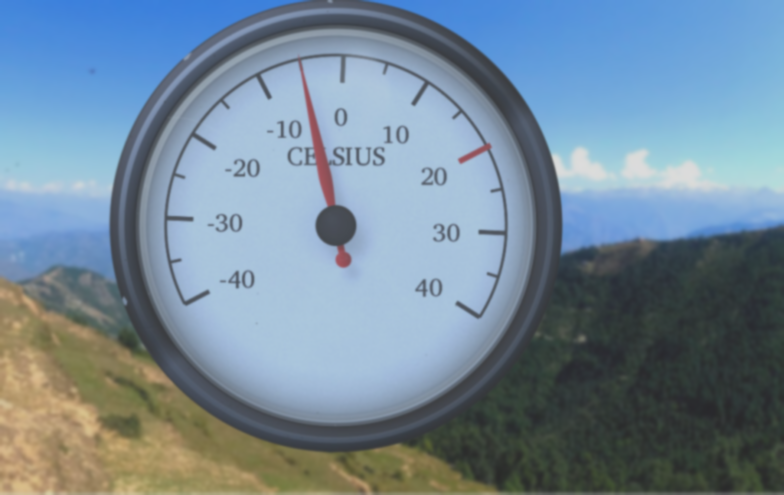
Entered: -5
